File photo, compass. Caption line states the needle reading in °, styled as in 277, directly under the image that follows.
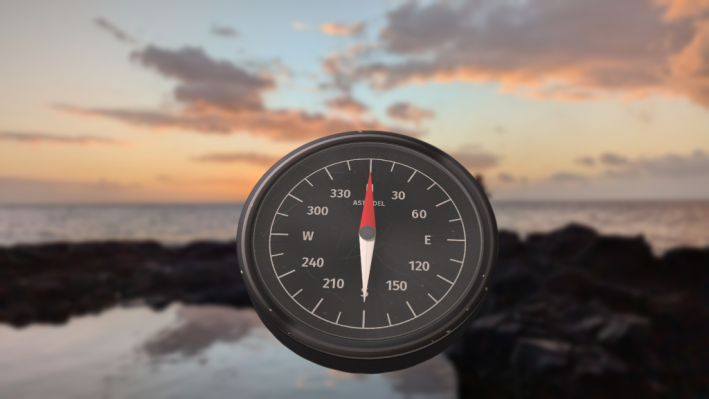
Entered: 0
